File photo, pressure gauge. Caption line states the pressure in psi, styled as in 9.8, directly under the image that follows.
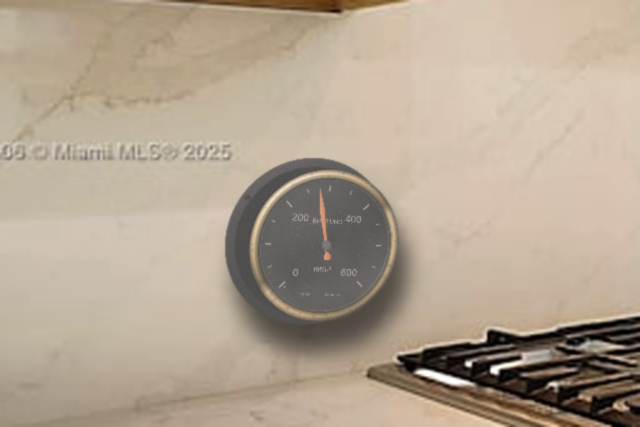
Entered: 275
